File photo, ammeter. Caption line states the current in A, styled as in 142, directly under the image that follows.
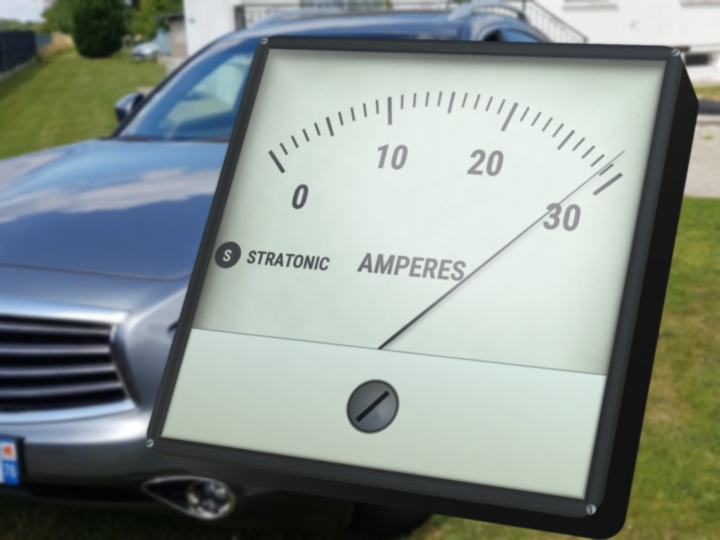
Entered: 29
